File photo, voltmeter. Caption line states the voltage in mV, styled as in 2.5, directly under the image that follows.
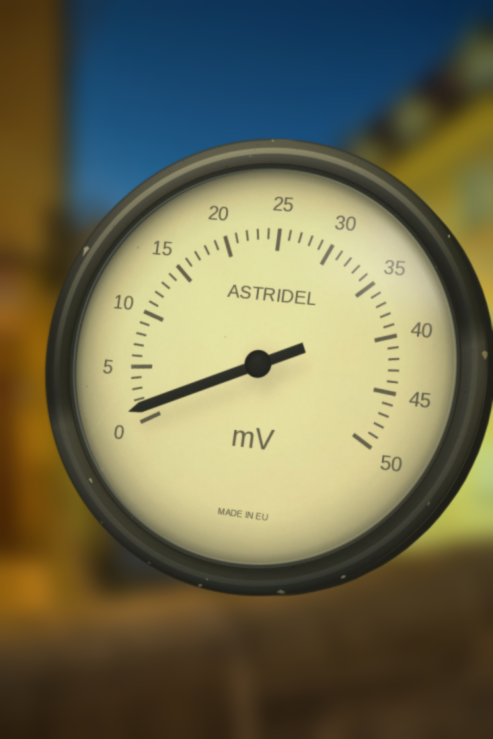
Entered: 1
